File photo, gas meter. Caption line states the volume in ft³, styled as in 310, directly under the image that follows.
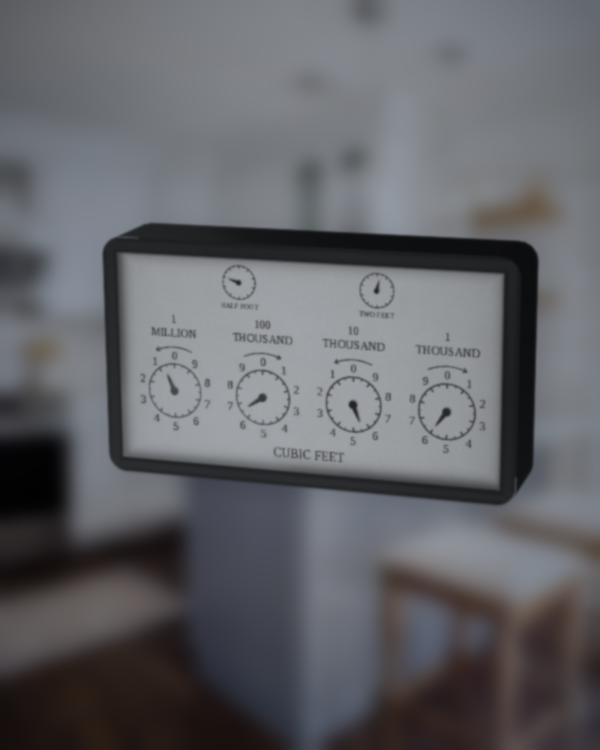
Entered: 65600
